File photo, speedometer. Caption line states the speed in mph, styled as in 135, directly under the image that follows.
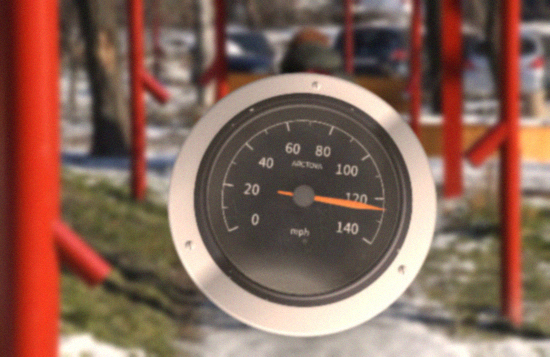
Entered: 125
